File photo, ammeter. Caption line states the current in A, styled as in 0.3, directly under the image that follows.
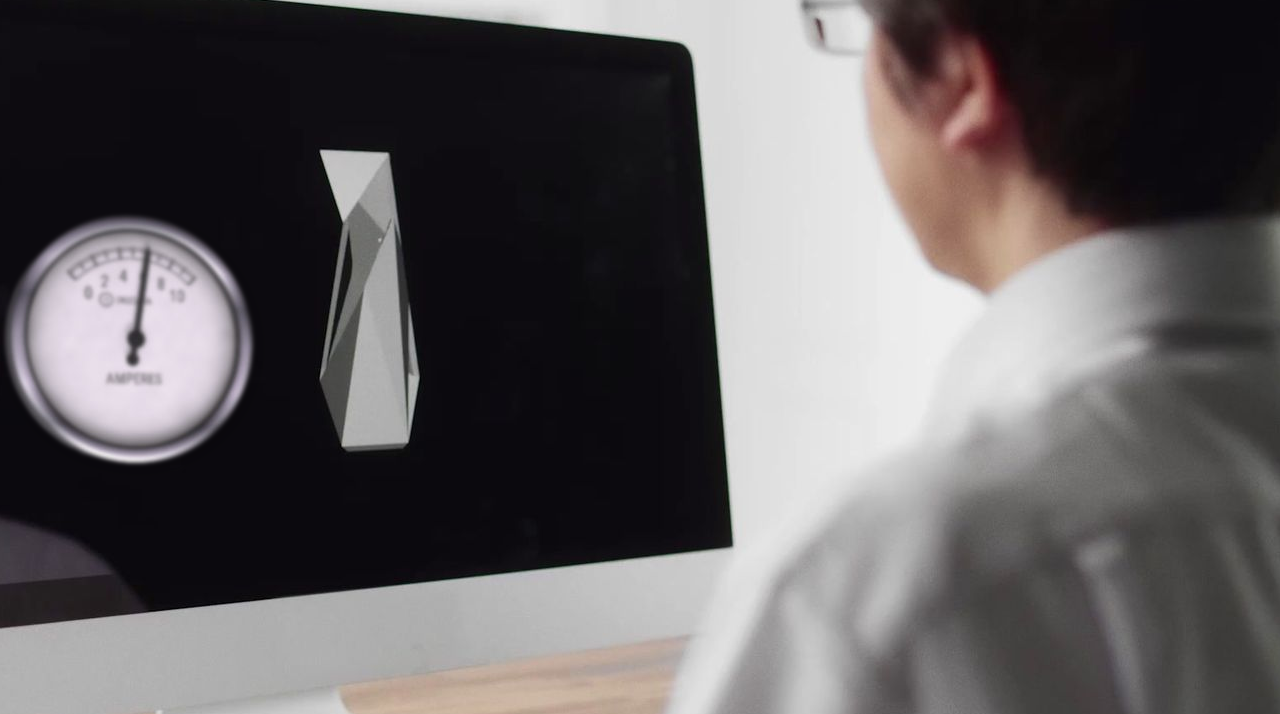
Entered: 6
